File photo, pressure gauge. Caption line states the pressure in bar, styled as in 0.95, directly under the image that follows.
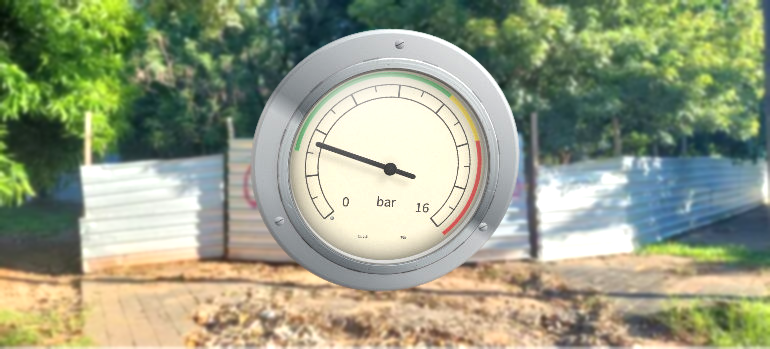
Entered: 3.5
